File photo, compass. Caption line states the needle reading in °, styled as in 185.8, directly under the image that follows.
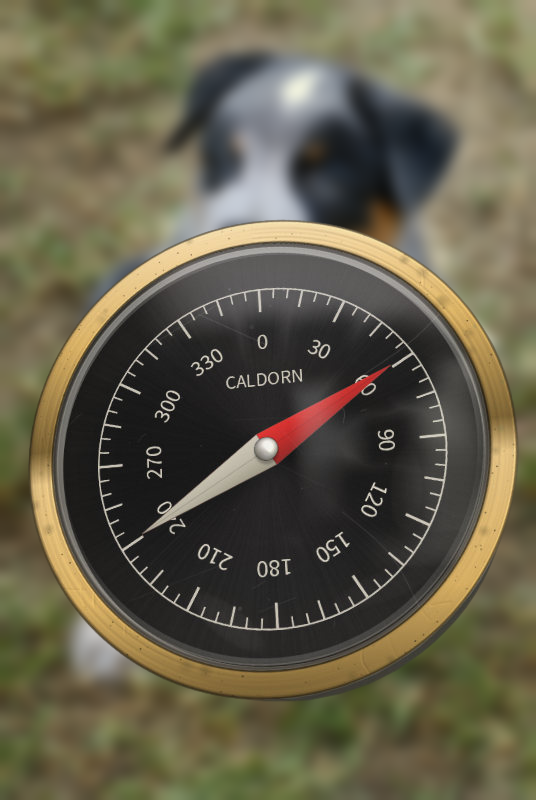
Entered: 60
